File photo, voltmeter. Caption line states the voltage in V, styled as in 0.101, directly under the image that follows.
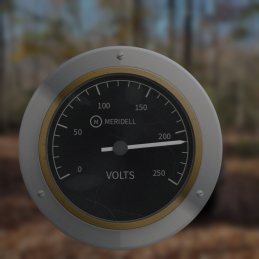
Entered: 210
